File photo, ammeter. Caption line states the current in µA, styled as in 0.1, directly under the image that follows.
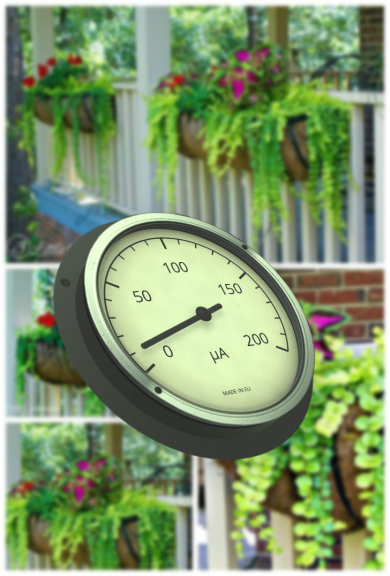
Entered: 10
